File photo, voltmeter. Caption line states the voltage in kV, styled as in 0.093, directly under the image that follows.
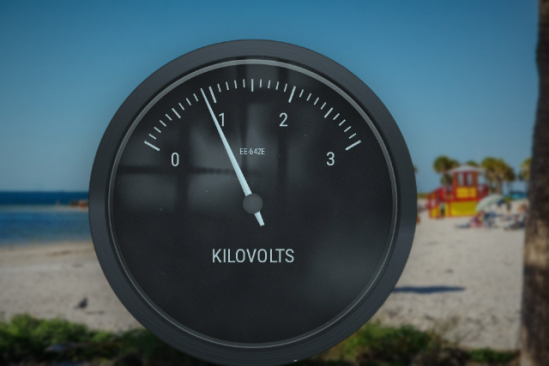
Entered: 0.9
